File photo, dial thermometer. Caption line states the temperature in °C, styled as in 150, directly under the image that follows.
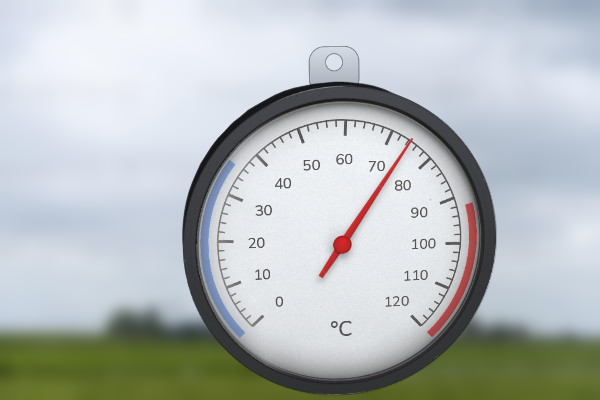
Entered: 74
